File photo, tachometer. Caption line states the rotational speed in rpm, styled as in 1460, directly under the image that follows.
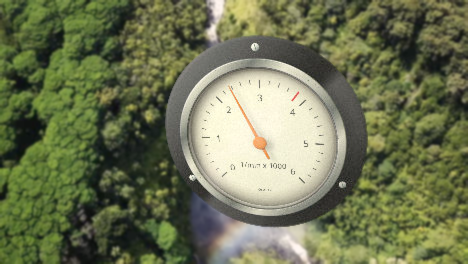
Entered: 2400
